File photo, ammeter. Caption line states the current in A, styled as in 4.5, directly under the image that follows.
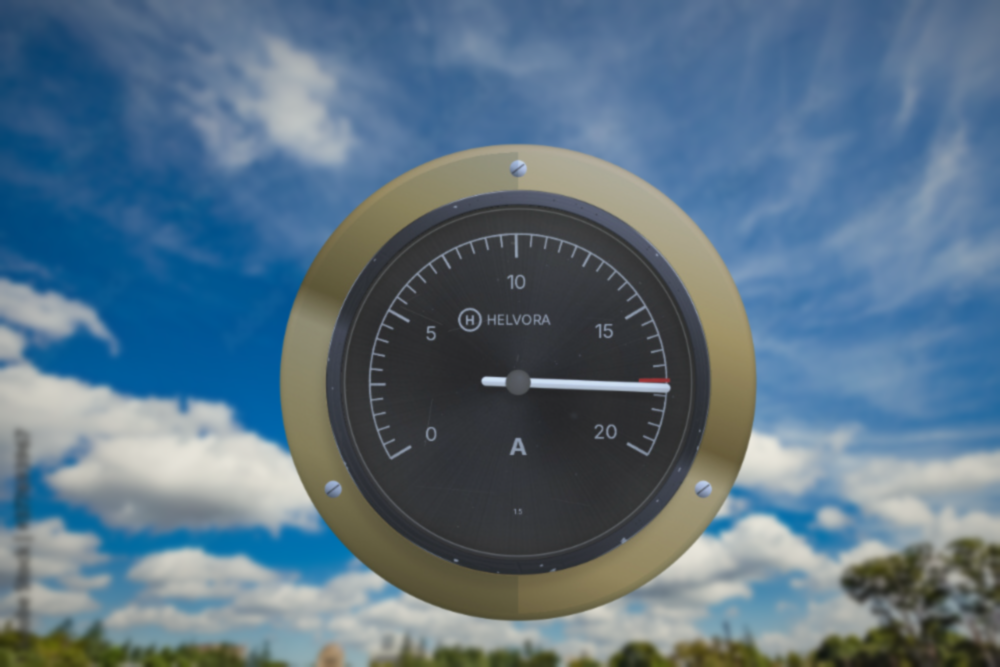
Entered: 17.75
